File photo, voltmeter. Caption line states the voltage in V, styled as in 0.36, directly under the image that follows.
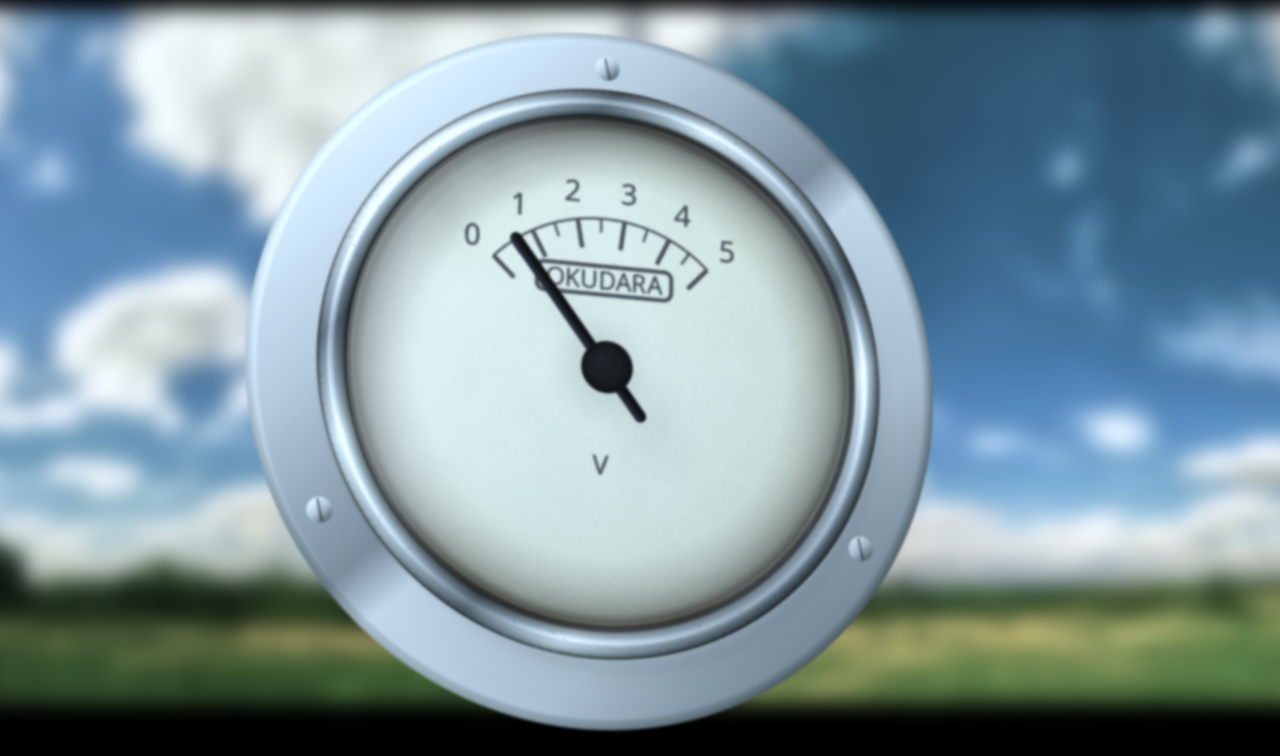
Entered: 0.5
